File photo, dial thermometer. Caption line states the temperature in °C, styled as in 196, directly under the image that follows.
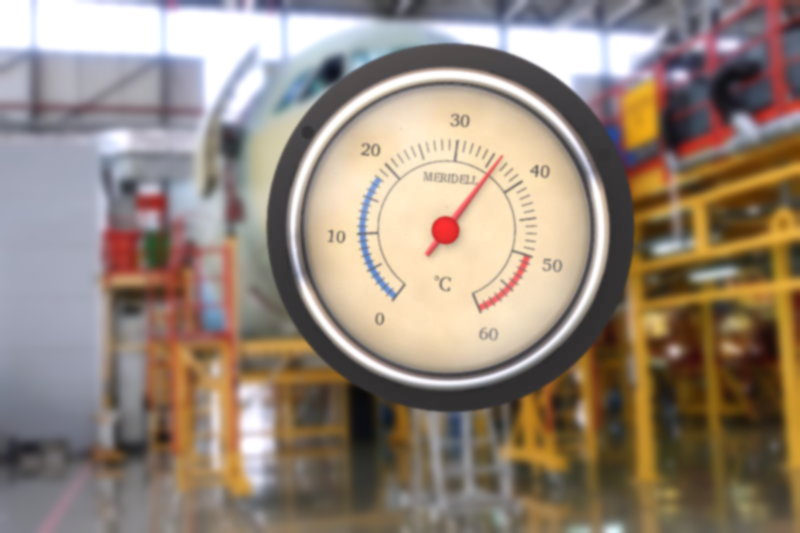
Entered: 36
